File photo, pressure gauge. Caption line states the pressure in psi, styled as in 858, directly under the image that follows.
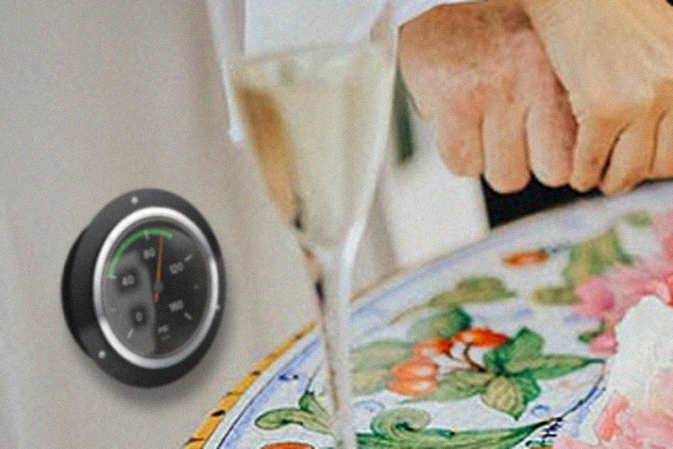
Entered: 90
